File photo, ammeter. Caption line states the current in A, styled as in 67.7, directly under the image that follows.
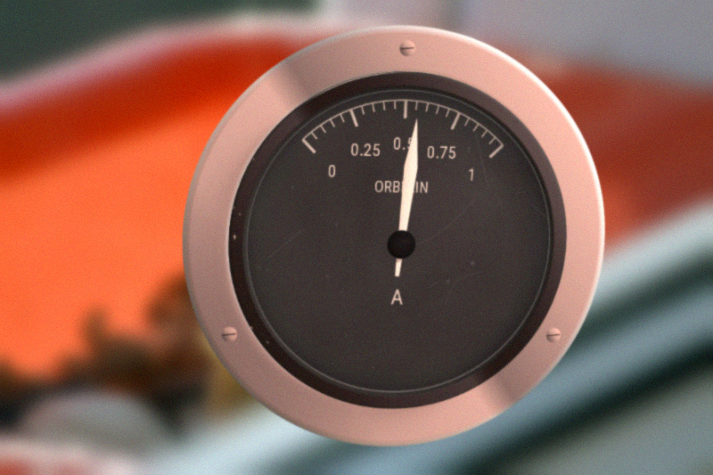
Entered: 0.55
